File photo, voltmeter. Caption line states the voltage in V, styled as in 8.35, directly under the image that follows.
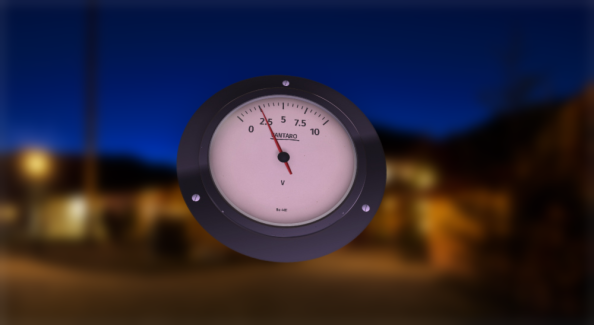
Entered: 2.5
